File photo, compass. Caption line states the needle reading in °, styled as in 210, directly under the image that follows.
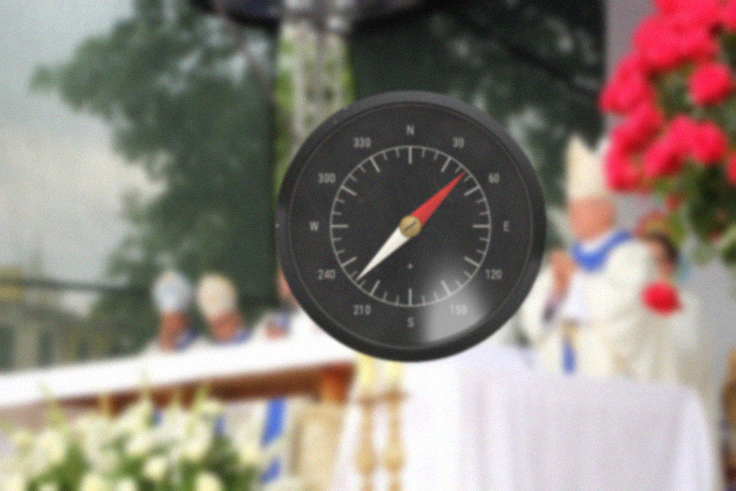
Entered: 45
